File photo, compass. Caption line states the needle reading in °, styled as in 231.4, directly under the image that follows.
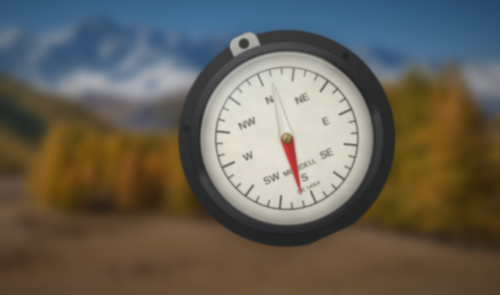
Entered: 190
